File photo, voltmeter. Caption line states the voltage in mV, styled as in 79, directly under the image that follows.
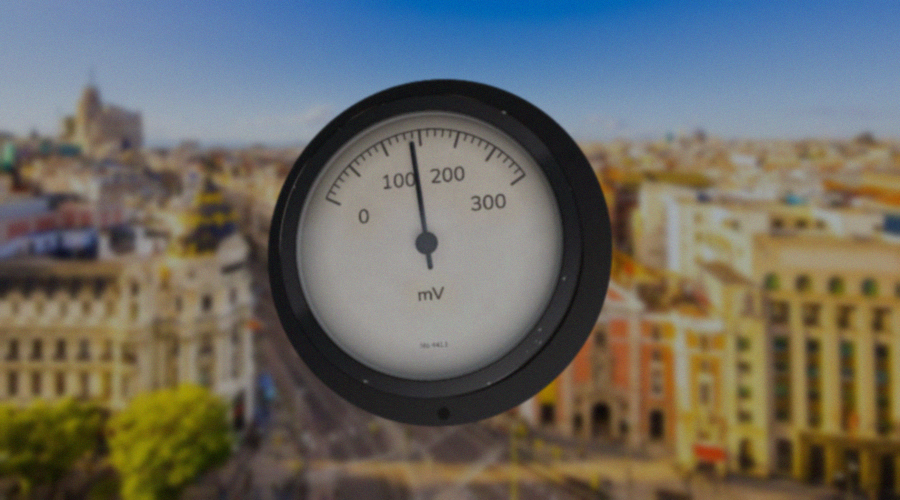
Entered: 140
